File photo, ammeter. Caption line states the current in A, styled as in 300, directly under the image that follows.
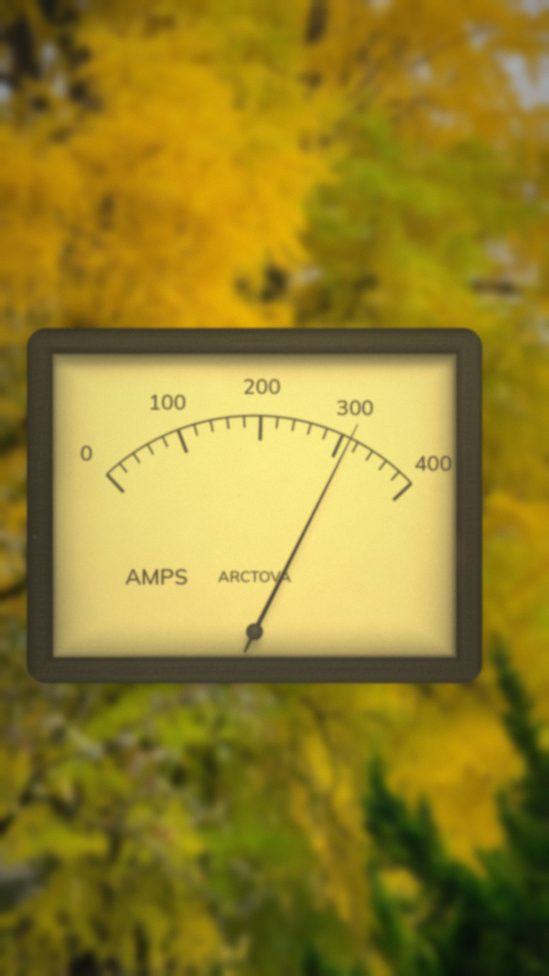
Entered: 310
